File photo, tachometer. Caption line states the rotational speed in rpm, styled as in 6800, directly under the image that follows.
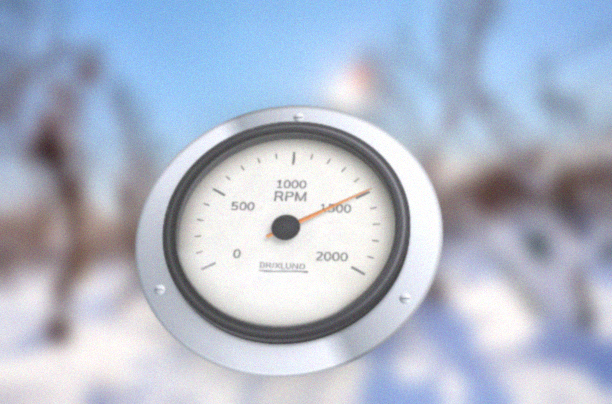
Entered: 1500
